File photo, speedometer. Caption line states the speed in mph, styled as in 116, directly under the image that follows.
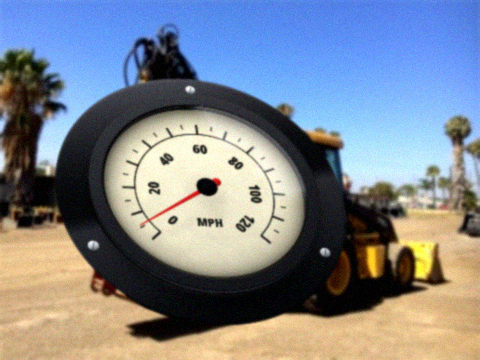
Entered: 5
